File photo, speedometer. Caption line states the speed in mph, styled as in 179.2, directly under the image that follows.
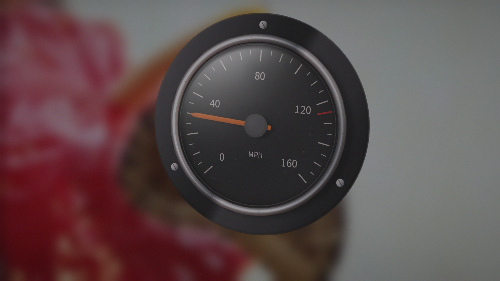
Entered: 30
